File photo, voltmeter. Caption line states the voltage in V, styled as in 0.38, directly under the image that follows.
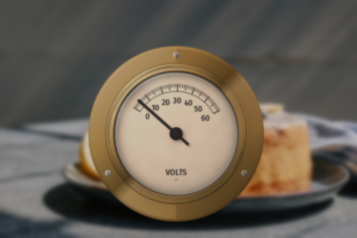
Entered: 5
